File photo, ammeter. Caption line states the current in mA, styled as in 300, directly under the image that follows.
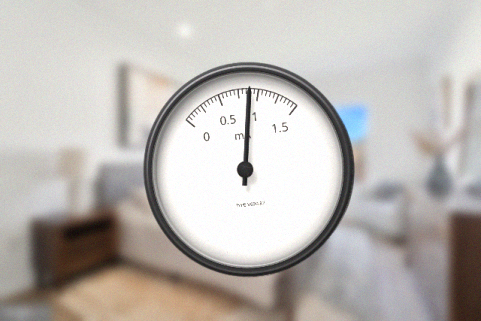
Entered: 0.9
